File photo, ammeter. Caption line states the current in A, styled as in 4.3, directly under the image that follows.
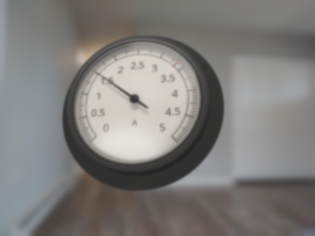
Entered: 1.5
